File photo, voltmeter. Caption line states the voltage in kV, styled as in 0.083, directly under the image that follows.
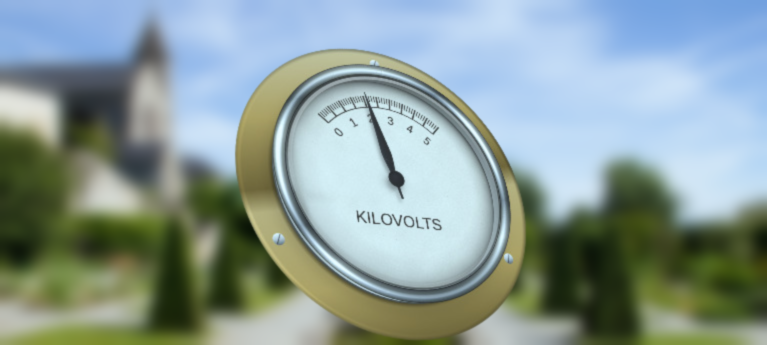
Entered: 2
